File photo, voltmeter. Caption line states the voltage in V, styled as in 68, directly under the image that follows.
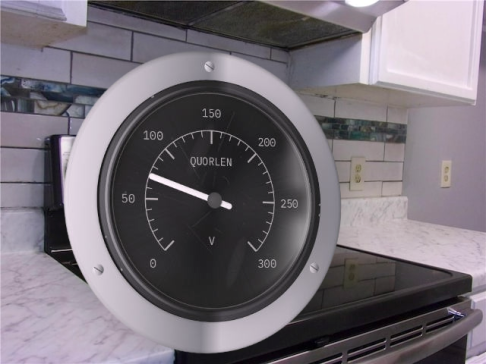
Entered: 70
